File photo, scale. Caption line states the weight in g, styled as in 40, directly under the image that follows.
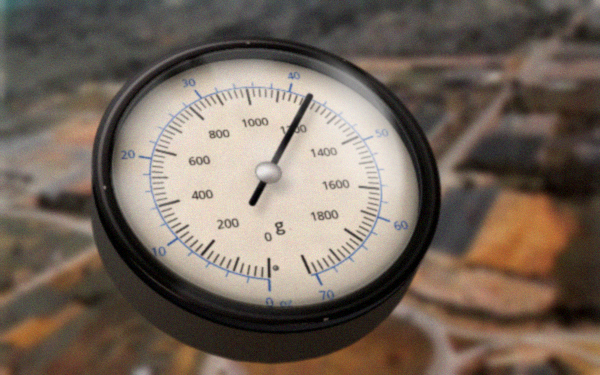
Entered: 1200
